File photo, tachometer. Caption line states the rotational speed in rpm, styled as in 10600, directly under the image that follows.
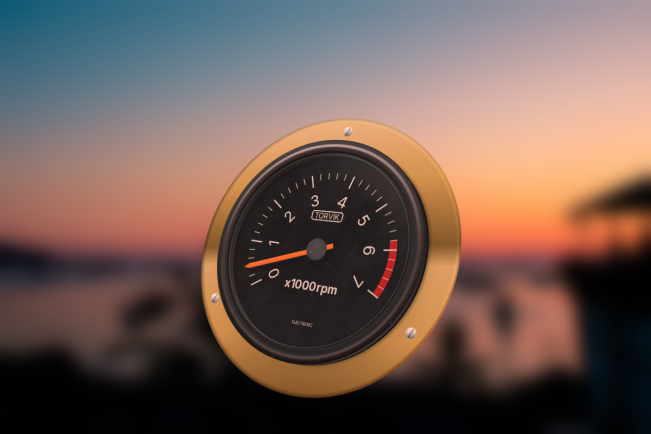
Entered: 400
